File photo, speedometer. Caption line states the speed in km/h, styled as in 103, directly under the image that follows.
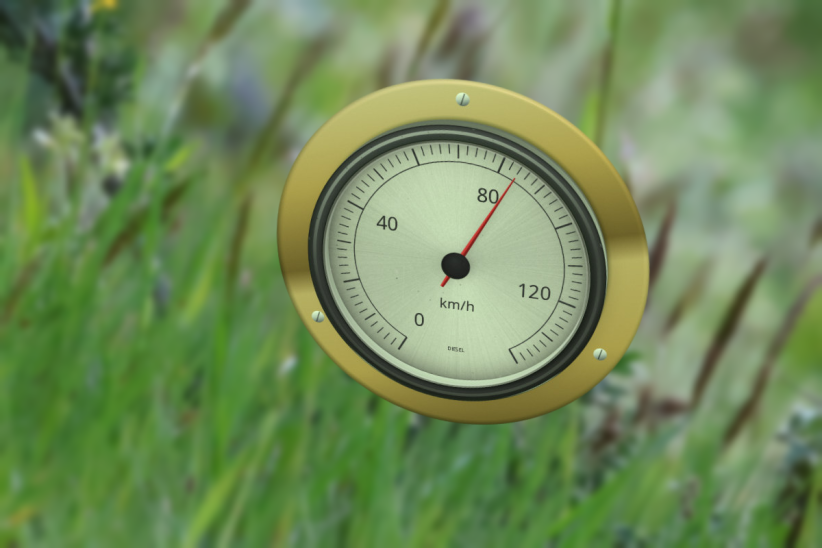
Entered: 84
